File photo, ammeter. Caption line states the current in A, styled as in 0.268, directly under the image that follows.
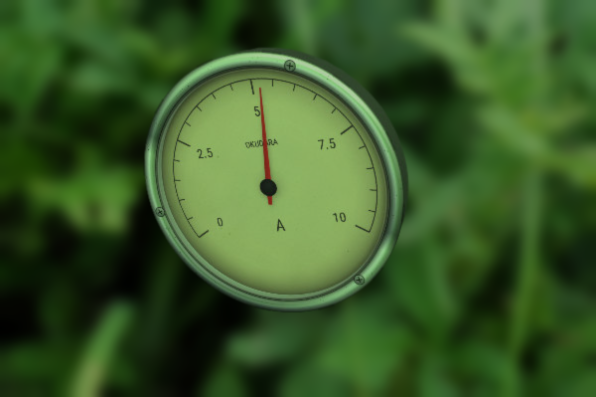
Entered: 5.25
